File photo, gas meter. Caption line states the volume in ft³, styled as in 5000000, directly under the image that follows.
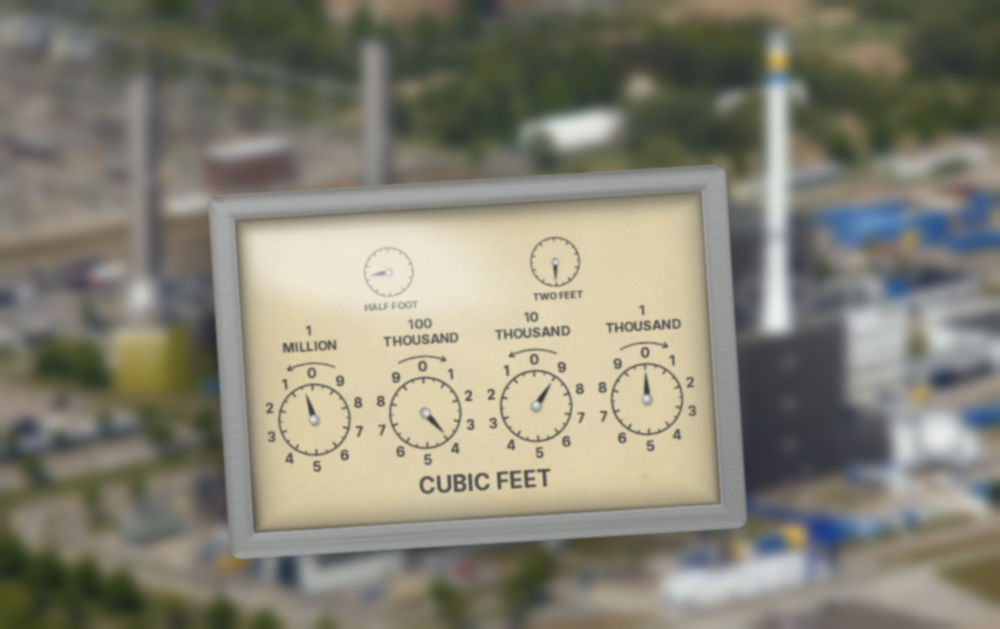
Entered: 39000
